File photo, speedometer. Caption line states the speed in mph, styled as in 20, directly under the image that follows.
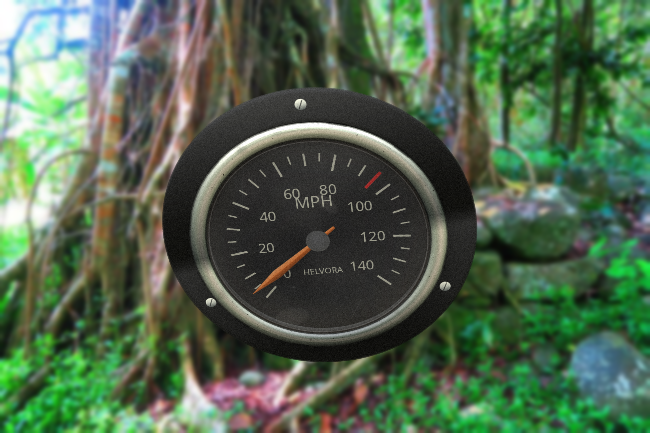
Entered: 5
